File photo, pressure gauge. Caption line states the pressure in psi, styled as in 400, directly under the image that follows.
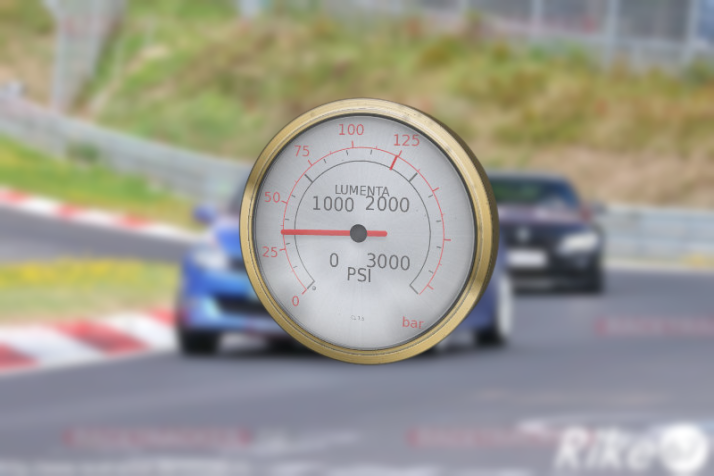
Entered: 500
